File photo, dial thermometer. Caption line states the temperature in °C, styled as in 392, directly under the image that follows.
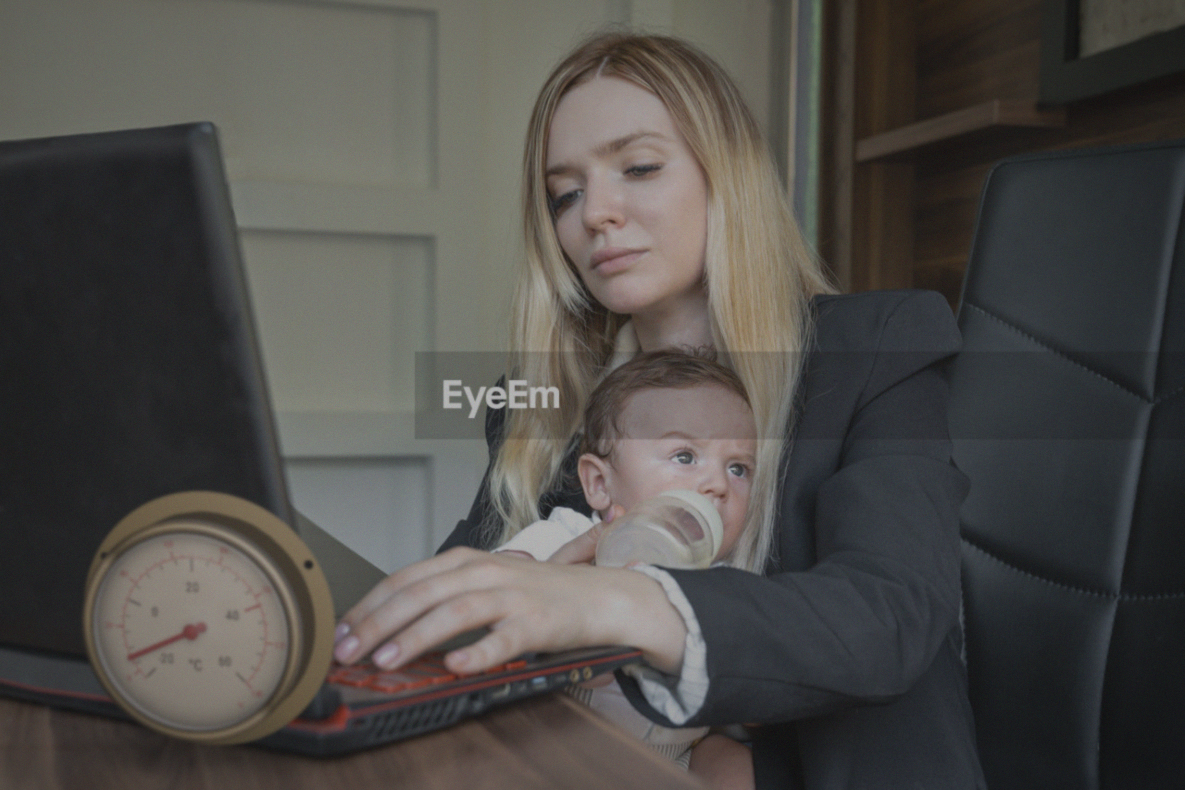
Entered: -14
